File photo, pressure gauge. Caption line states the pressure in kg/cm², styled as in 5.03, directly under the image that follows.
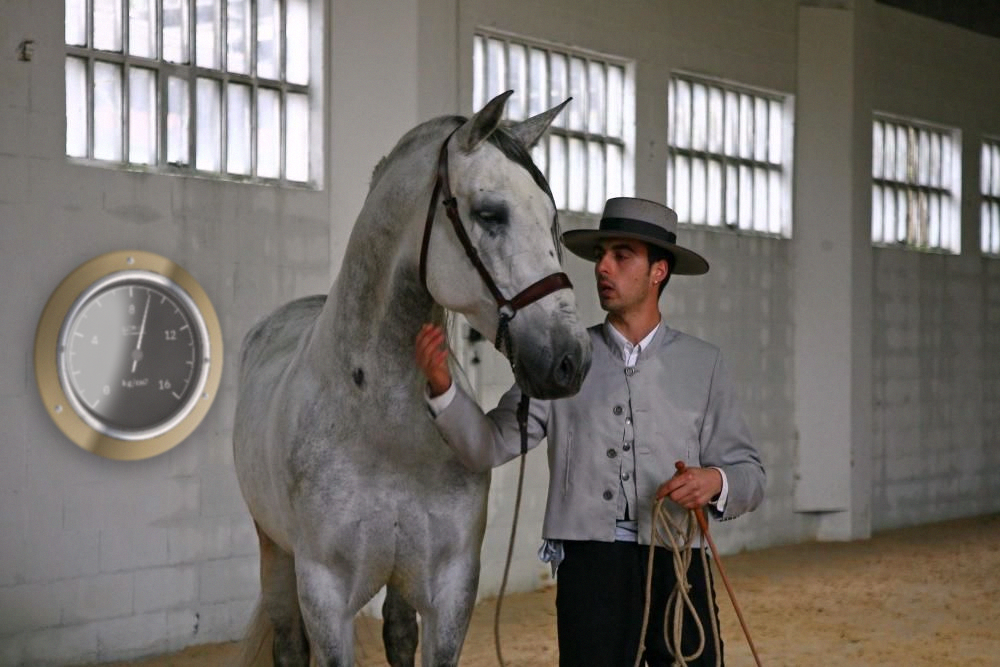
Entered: 9
